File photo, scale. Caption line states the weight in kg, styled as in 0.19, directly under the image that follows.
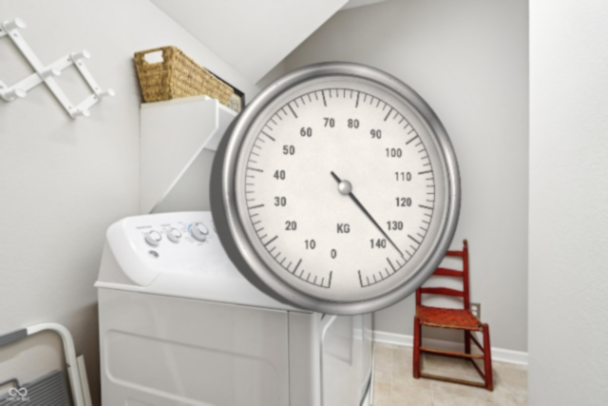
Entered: 136
